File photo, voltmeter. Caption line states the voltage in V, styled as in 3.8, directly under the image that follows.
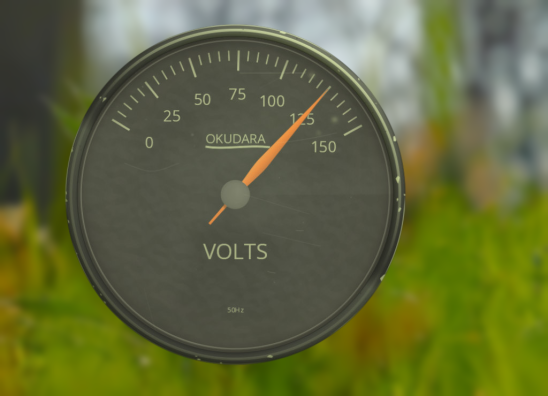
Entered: 125
